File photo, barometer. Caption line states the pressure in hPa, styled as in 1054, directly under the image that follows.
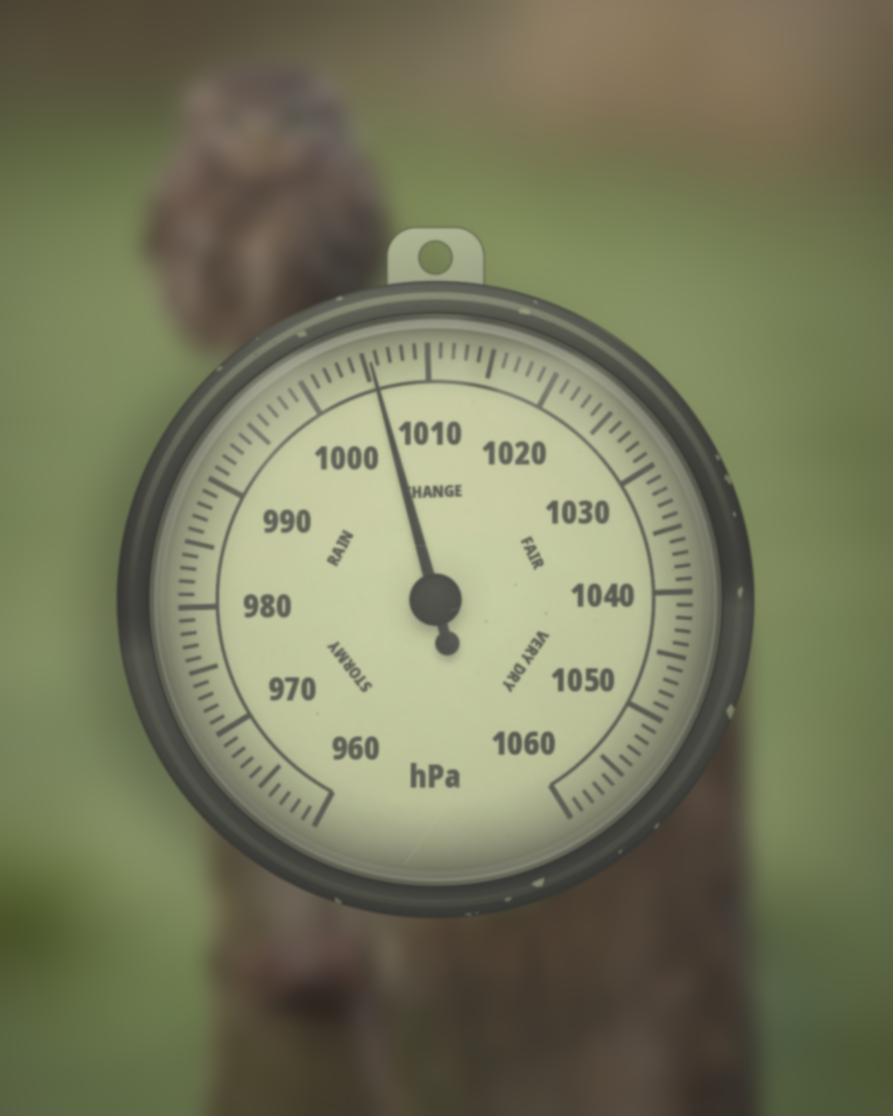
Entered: 1005.5
